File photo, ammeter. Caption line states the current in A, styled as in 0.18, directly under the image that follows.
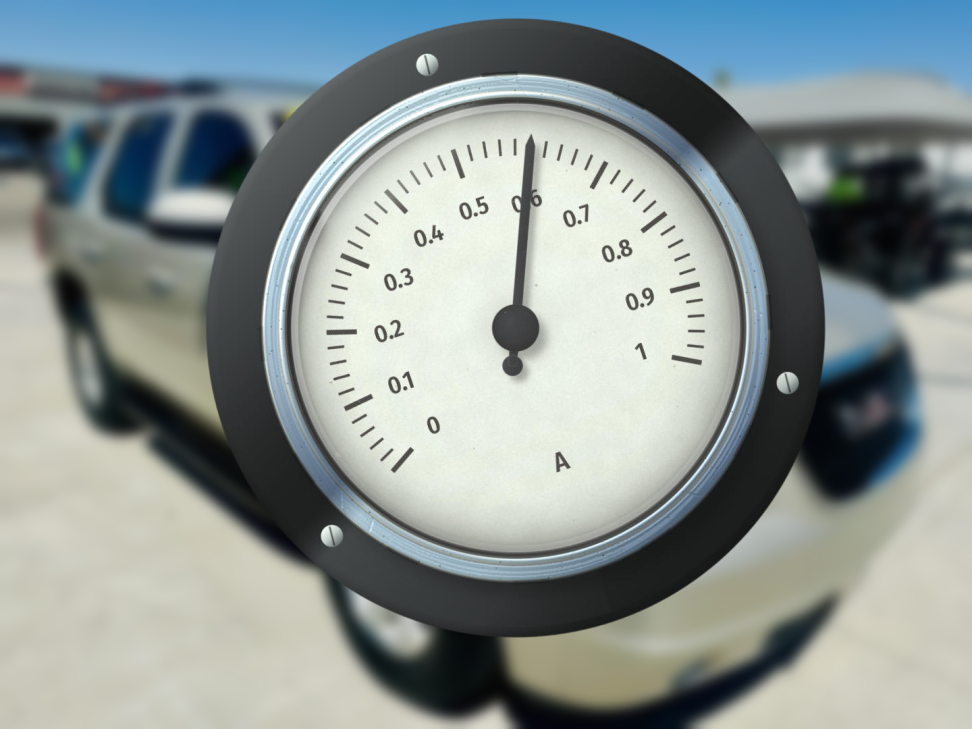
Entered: 0.6
